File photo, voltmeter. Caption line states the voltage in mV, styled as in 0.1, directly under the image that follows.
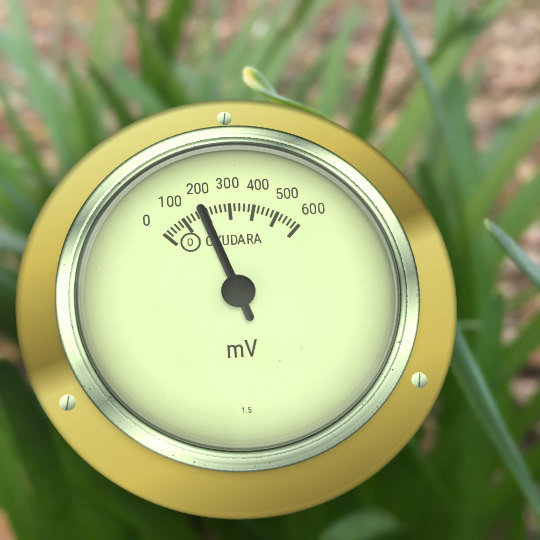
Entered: 180
